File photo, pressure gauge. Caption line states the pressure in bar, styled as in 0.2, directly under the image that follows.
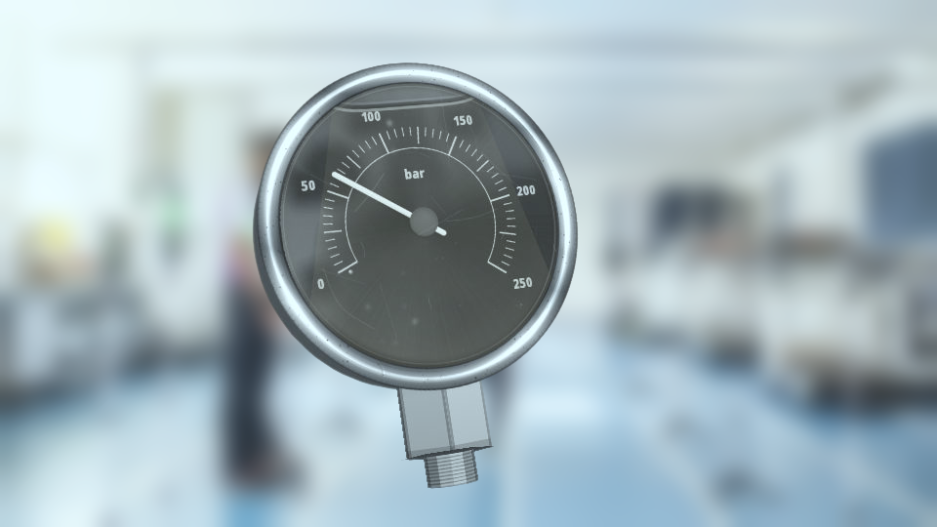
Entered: 60
